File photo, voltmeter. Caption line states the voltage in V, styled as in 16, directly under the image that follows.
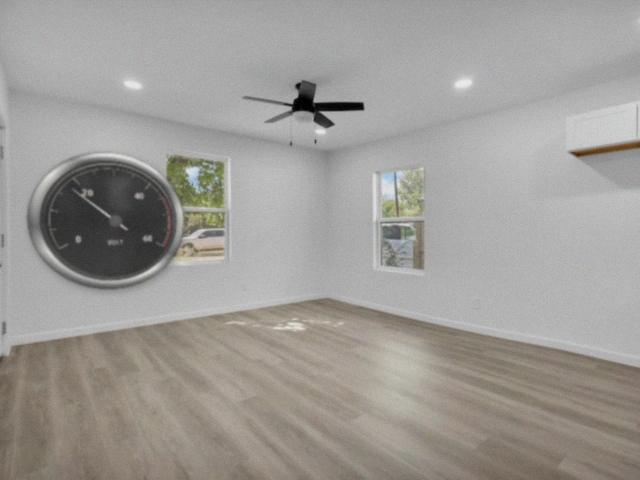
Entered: 17.5
